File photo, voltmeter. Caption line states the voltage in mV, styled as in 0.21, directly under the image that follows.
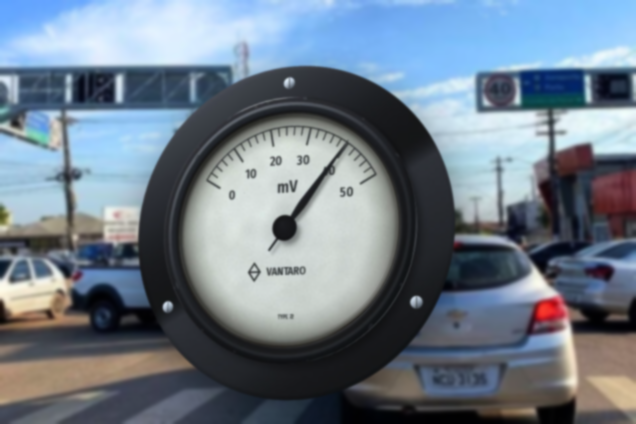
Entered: 40
